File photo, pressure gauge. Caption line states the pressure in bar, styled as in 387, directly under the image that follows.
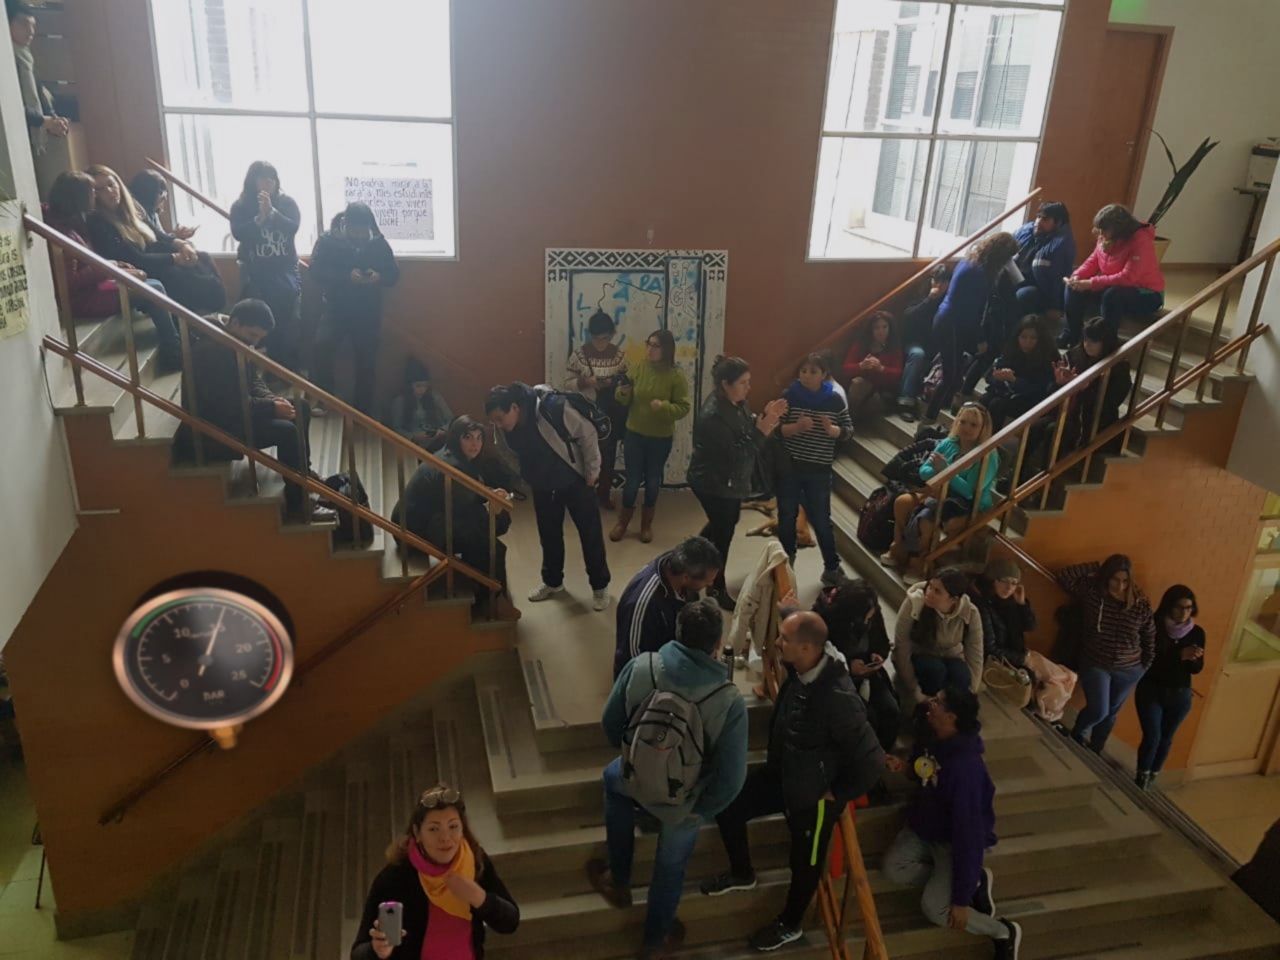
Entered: 15
